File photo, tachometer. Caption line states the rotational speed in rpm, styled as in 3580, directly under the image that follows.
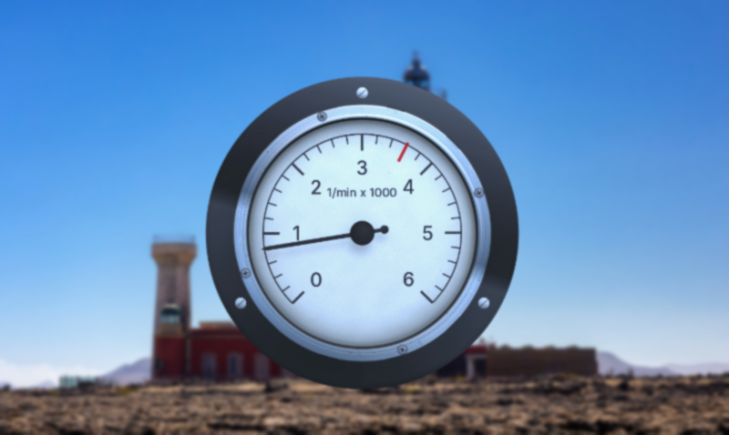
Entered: 800
